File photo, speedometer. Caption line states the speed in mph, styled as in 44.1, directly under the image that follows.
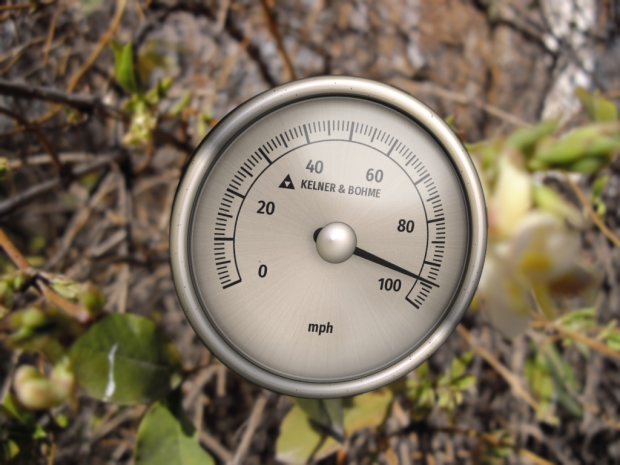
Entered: 94
